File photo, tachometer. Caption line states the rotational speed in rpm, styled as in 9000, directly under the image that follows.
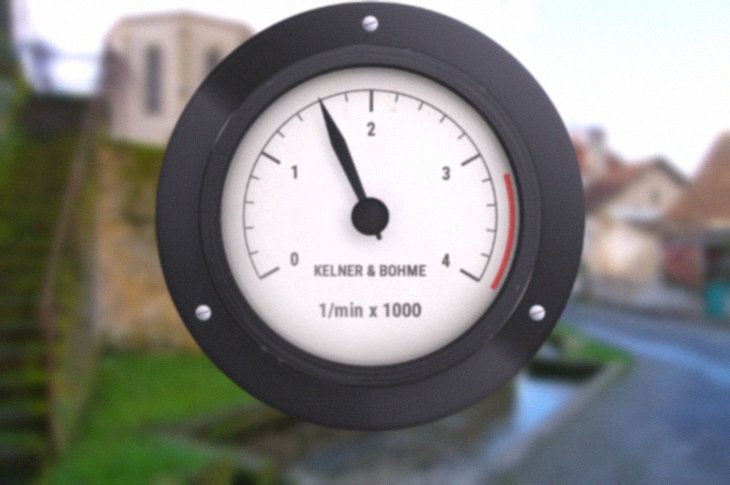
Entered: 1600
